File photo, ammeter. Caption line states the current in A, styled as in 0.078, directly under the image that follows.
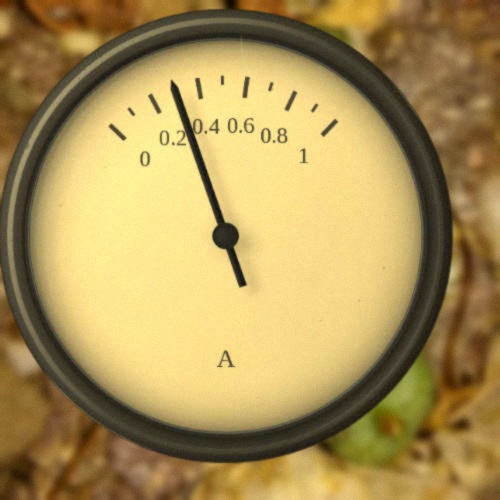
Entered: 0.3
